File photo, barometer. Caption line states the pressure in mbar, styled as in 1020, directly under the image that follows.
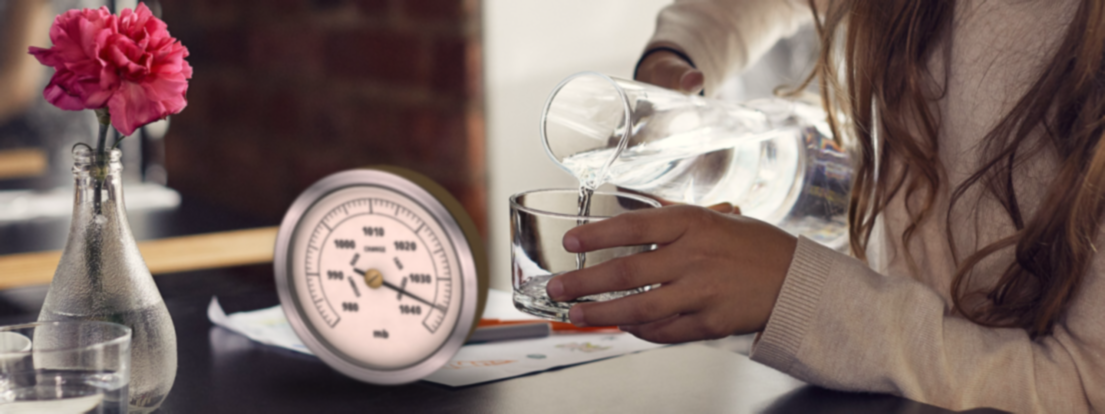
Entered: 1035
